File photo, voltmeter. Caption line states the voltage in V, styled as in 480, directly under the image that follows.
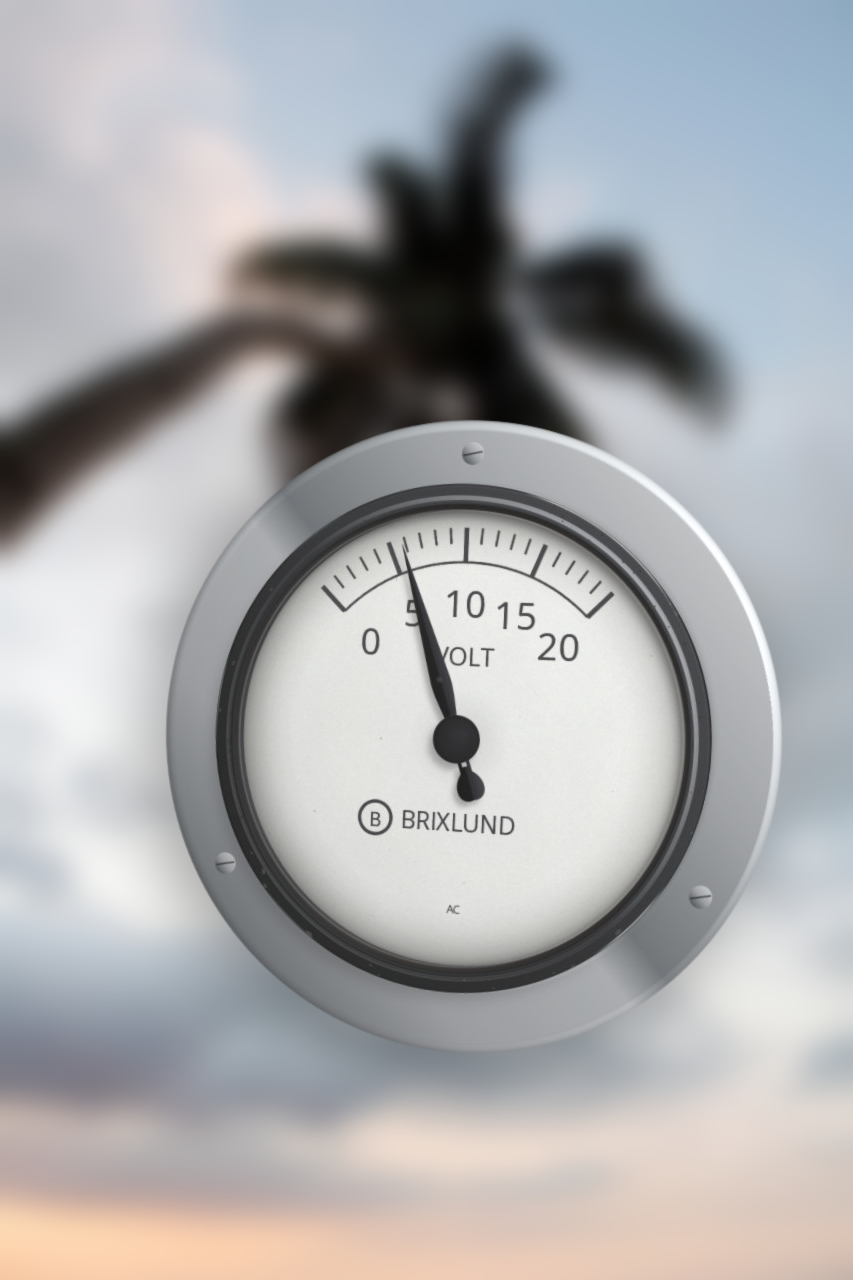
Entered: 6
